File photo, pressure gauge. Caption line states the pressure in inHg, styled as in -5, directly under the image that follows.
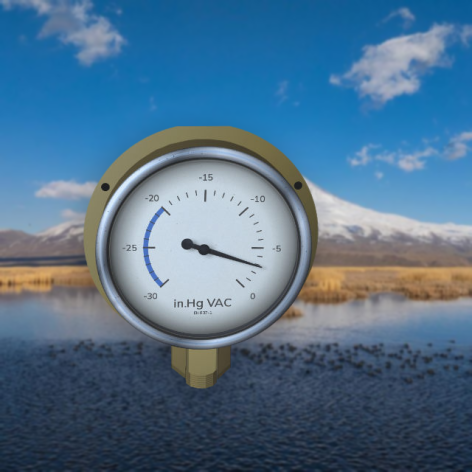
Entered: -3
